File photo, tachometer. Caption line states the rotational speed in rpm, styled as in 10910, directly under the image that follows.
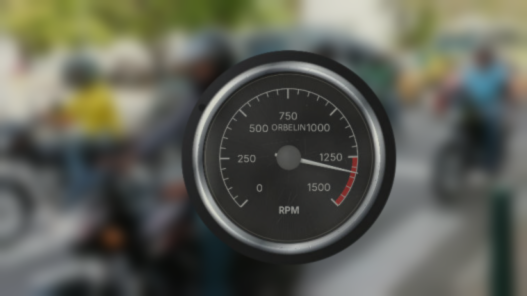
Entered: 1325
